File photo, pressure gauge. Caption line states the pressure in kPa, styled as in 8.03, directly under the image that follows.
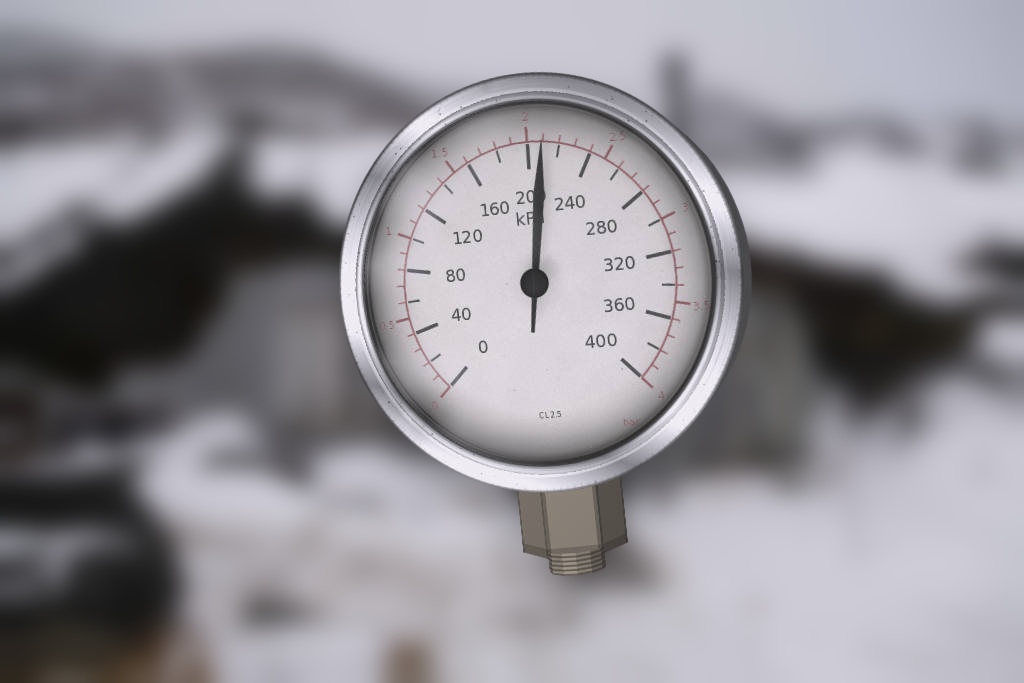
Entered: 210
